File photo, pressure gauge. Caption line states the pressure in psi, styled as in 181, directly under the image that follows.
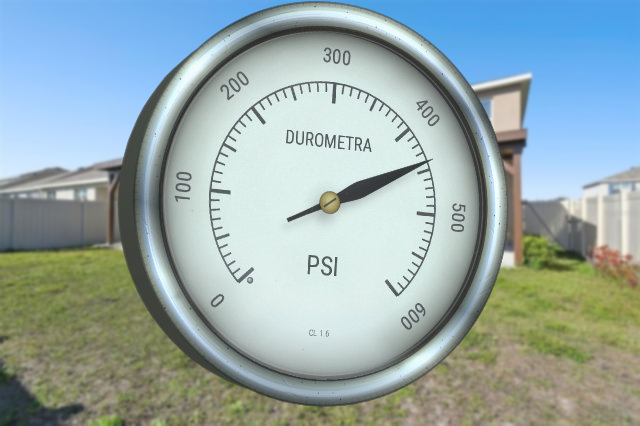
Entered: 440
